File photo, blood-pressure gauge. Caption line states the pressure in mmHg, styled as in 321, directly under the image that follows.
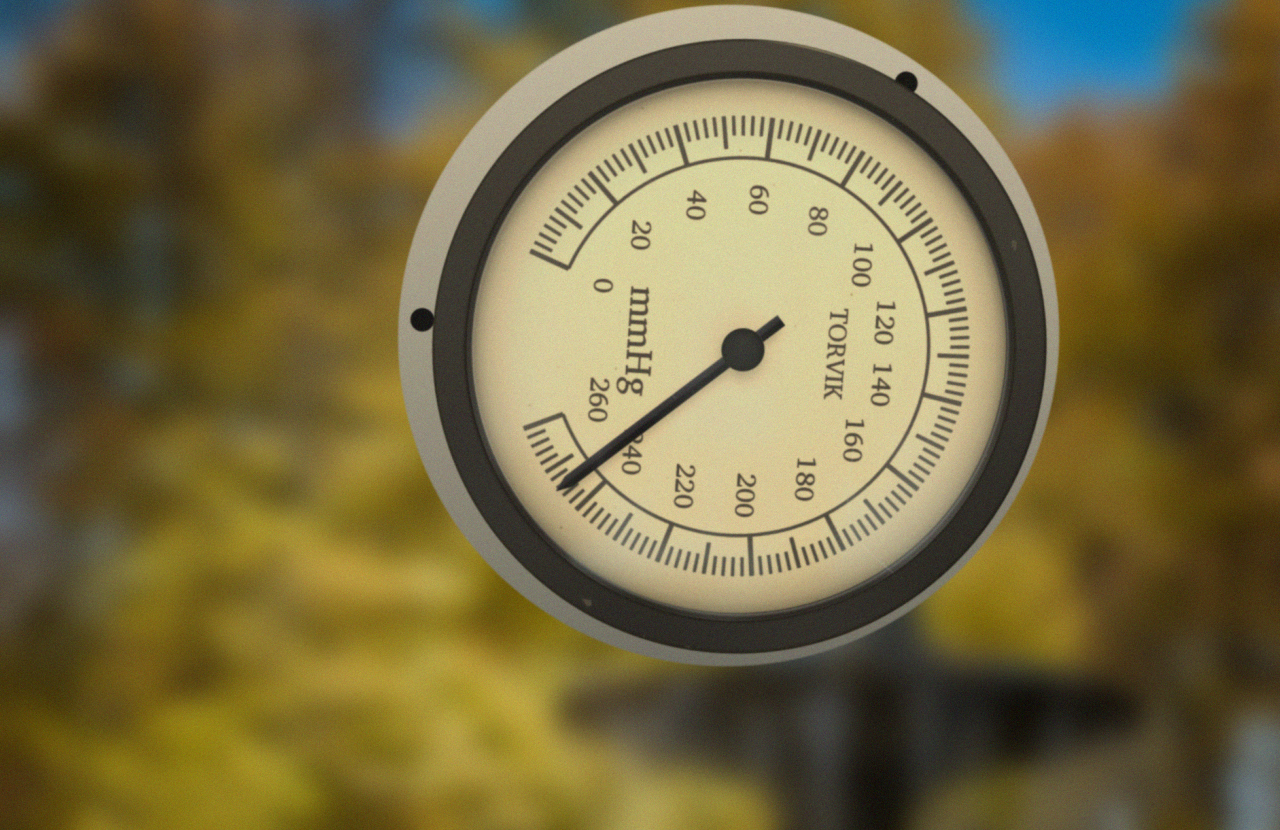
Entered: 246
